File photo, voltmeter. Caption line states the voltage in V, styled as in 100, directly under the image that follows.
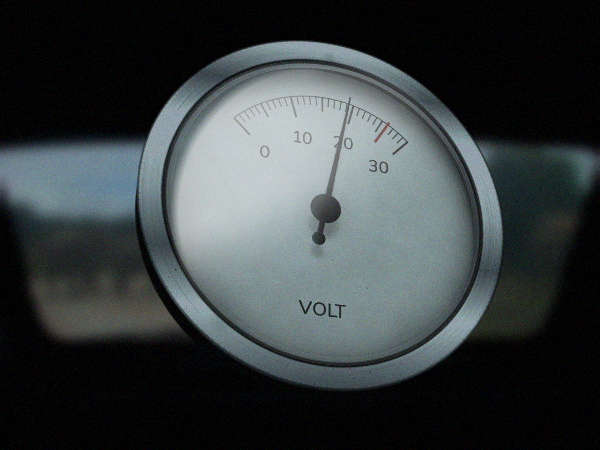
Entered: 19
